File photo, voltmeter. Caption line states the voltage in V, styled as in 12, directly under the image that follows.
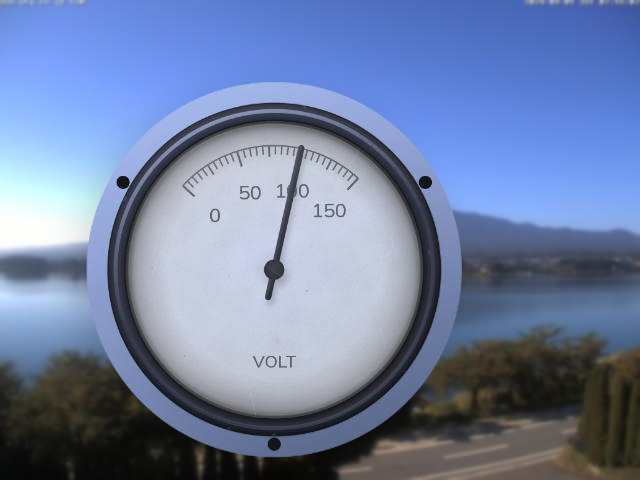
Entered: 100
